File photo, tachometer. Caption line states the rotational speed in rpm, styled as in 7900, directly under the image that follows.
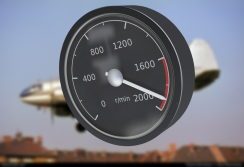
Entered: 1900
